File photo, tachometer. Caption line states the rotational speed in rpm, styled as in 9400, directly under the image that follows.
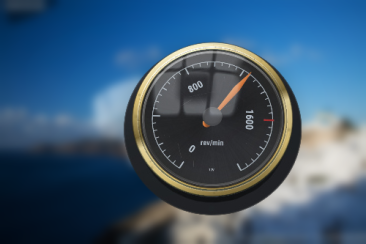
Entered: 1250
